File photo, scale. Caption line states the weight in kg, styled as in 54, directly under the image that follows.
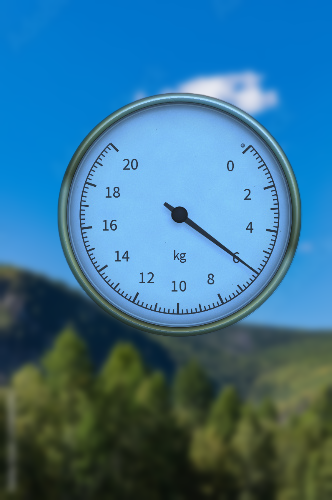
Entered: 6
